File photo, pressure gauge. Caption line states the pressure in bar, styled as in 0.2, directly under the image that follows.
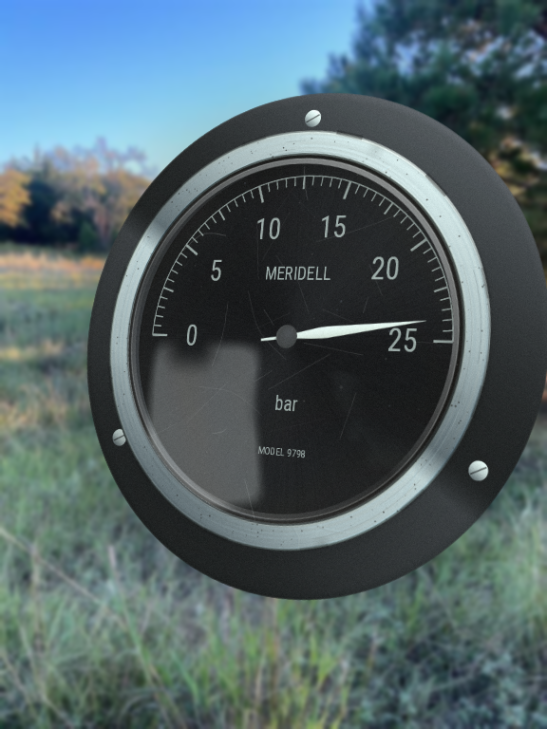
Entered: 24
